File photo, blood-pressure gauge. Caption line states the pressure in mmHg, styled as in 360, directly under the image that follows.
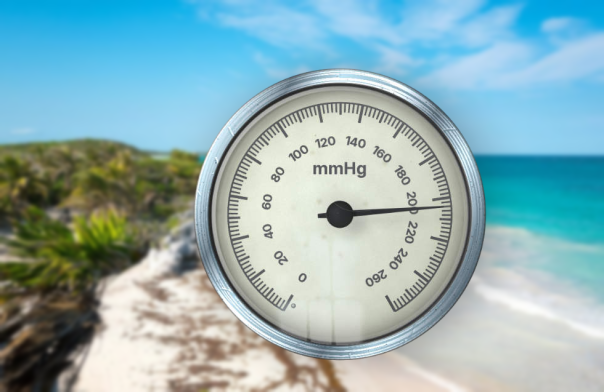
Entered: 204
